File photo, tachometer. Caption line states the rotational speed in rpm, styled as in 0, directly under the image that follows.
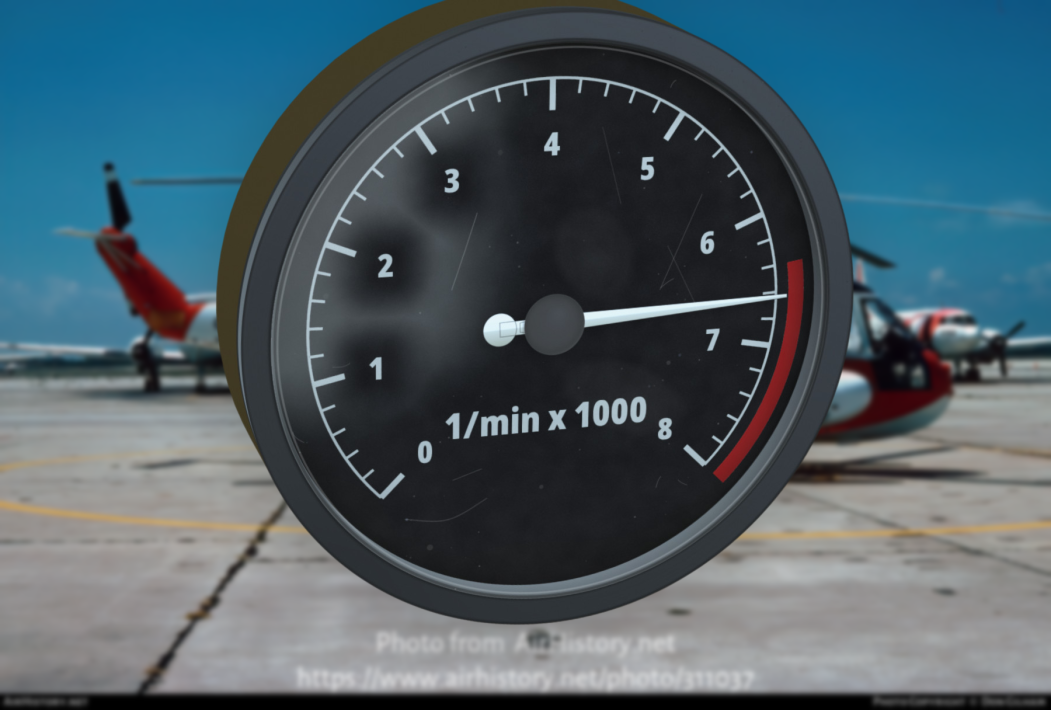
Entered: 6600
